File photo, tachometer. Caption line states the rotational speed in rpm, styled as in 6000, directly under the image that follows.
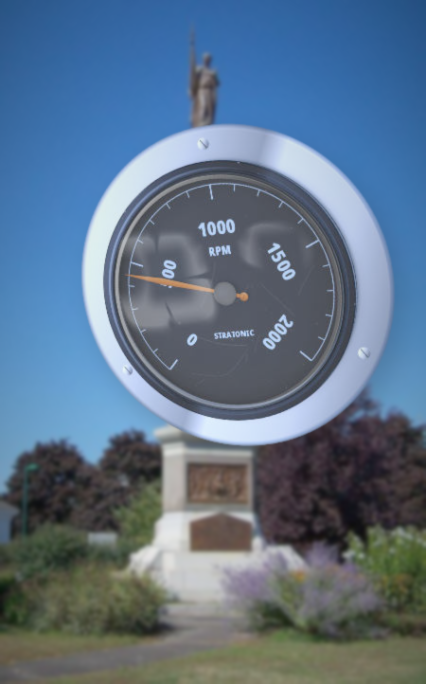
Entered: 450
